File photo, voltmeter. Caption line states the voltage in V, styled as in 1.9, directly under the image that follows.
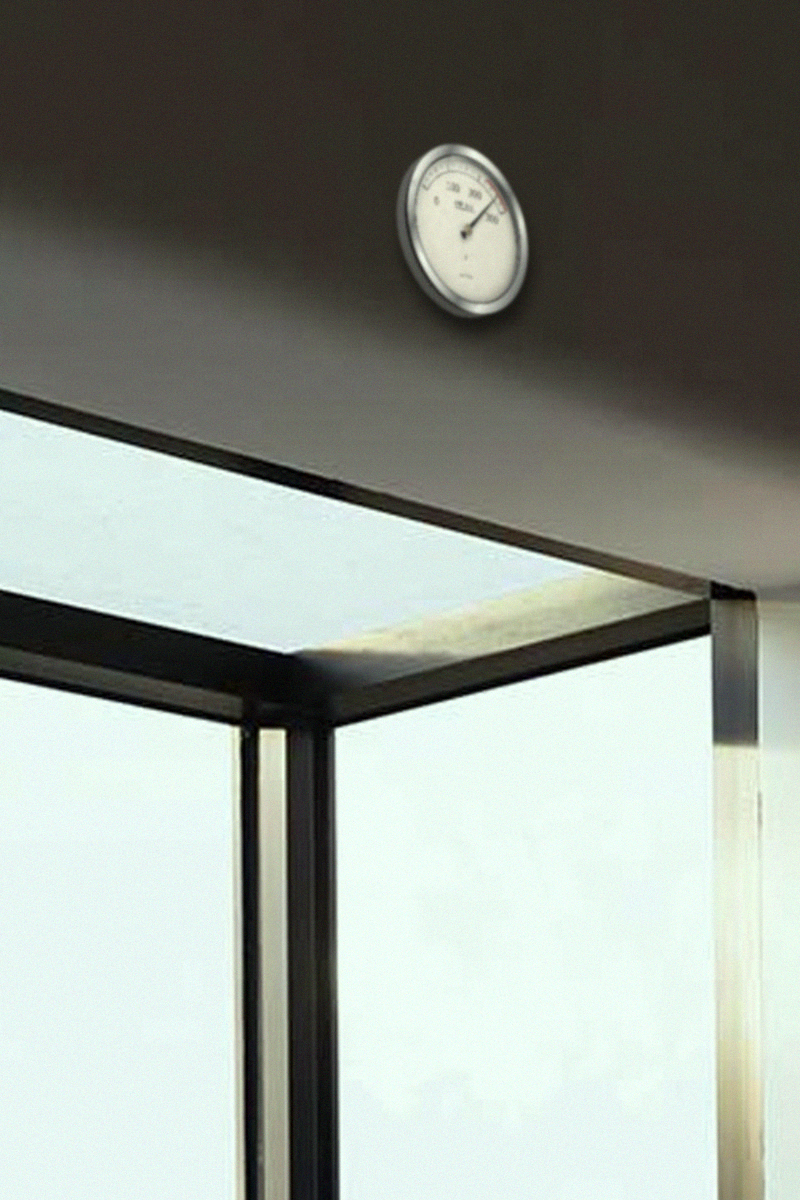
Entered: 260
